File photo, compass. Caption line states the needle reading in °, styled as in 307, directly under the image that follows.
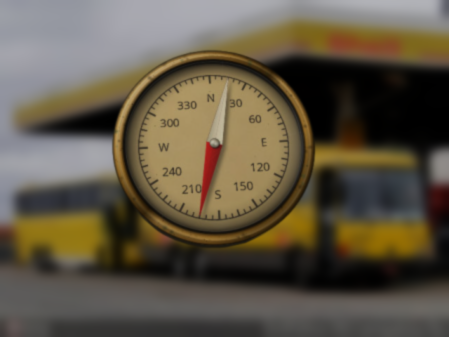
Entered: 195
